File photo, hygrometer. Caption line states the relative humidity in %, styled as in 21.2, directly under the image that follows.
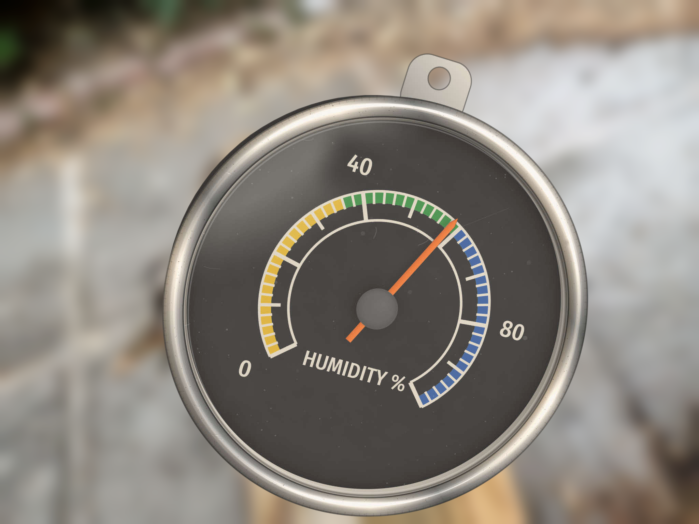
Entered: 58
